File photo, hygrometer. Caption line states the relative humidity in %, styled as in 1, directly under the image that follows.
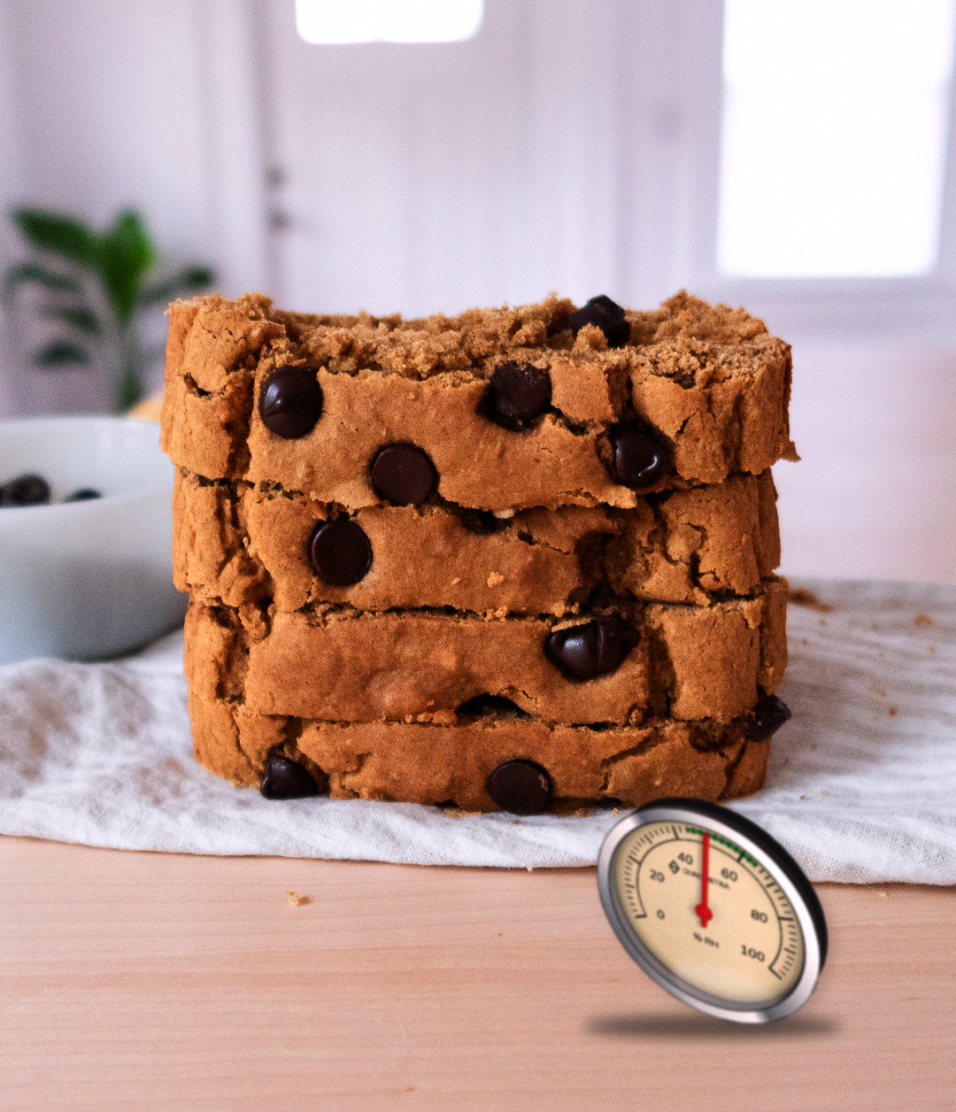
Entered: 50
